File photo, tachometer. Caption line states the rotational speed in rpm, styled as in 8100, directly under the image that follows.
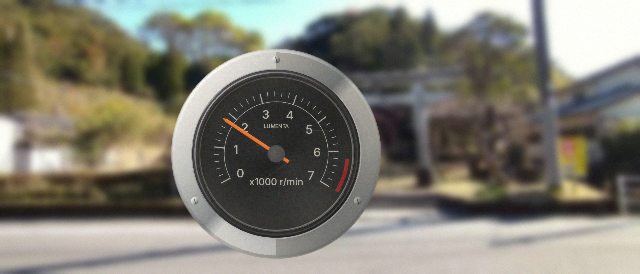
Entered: 1800
